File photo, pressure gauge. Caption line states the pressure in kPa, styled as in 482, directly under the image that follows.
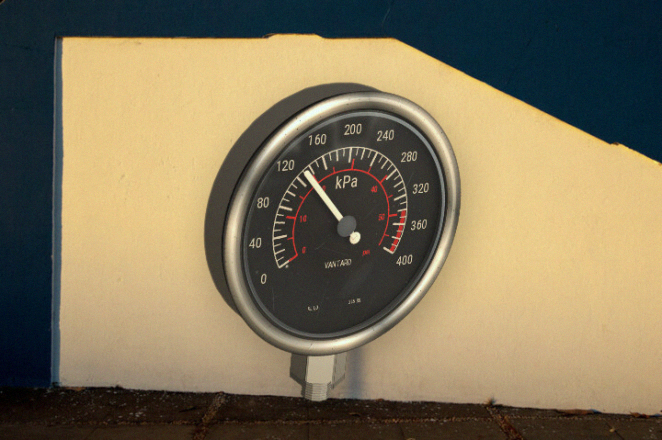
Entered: 130
